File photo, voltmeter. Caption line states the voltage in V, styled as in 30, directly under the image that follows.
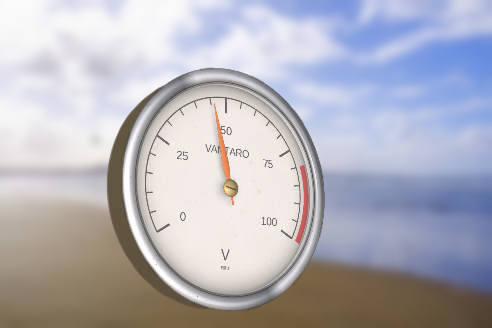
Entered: 45
